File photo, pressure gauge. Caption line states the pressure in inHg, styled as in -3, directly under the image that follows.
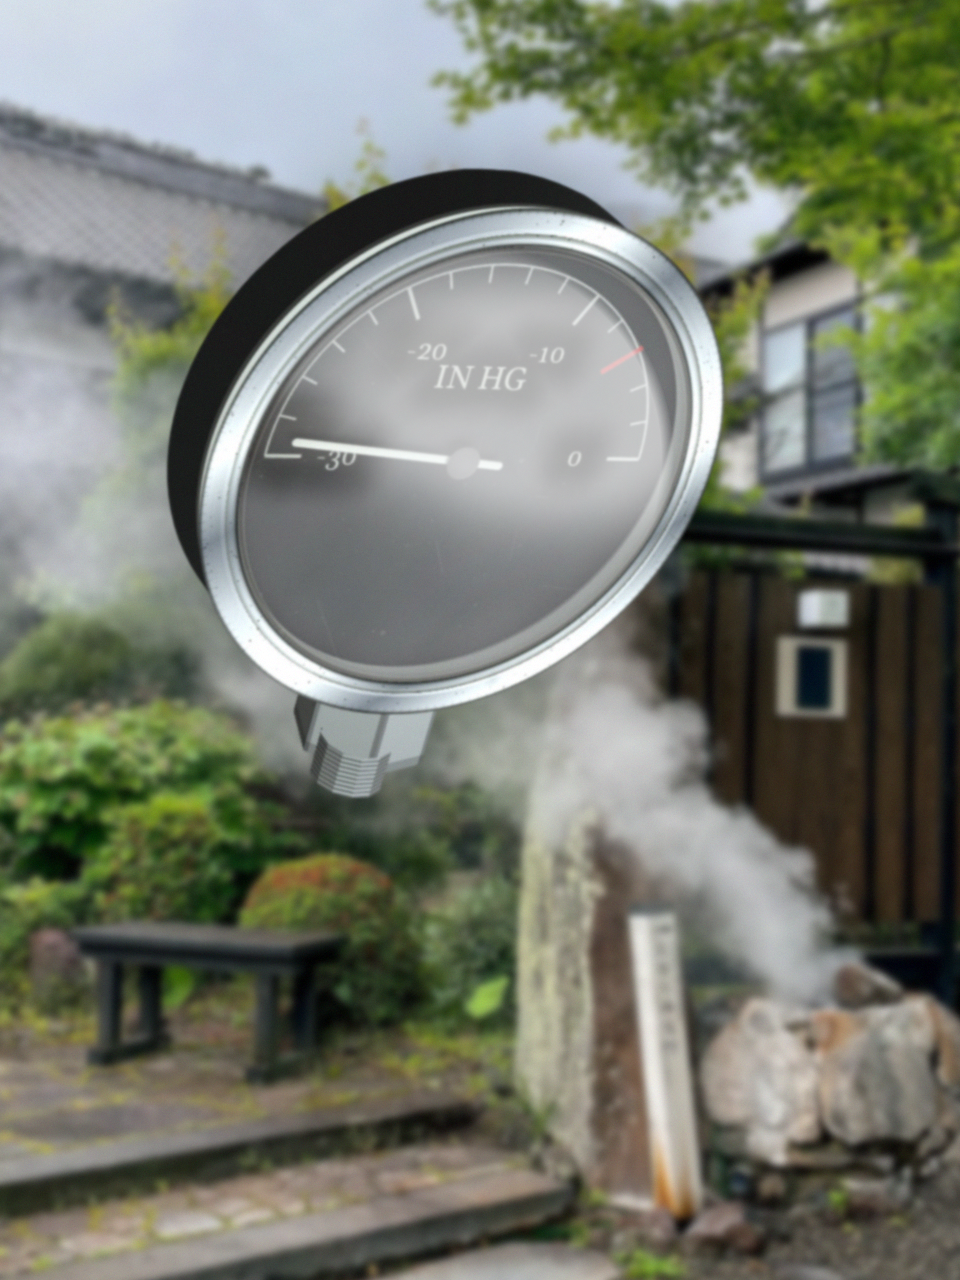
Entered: -29
